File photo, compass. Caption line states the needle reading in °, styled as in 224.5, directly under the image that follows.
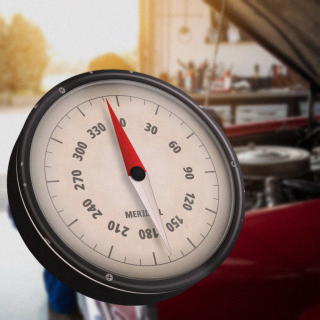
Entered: 350
